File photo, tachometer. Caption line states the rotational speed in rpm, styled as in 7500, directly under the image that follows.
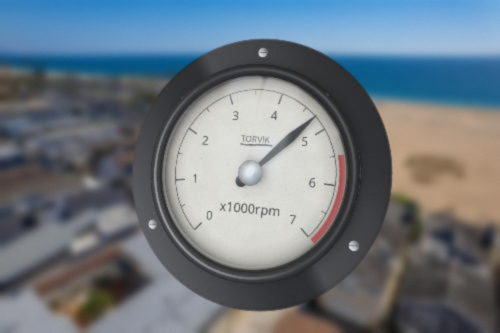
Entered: 4750
